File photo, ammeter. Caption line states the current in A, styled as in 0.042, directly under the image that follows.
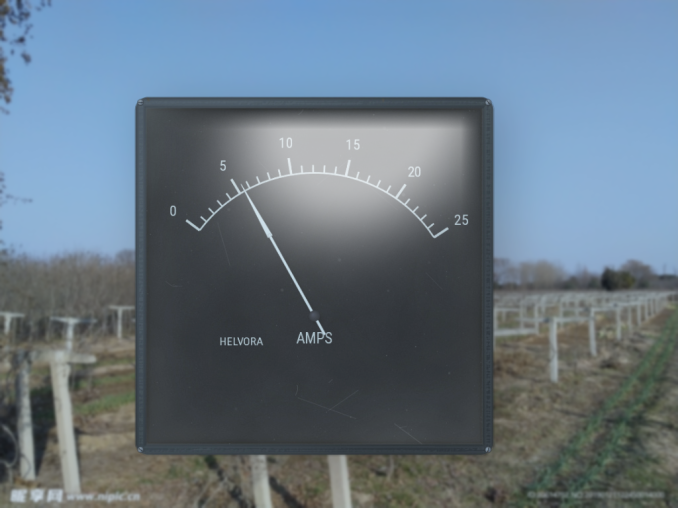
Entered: 5.5
